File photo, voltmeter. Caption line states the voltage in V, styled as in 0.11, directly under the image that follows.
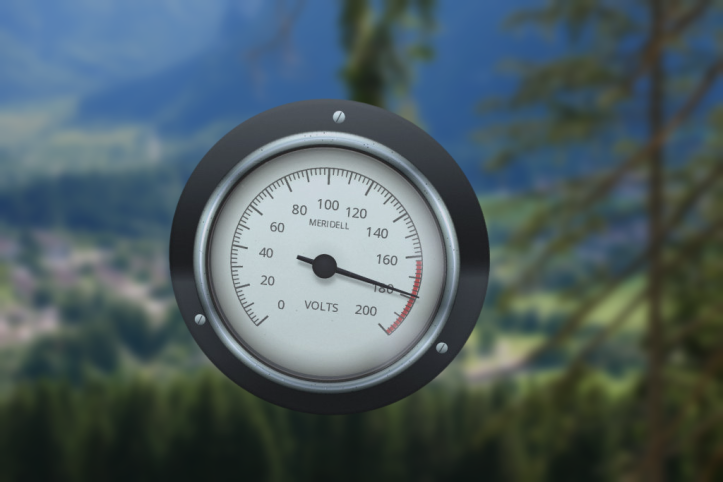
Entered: 178
